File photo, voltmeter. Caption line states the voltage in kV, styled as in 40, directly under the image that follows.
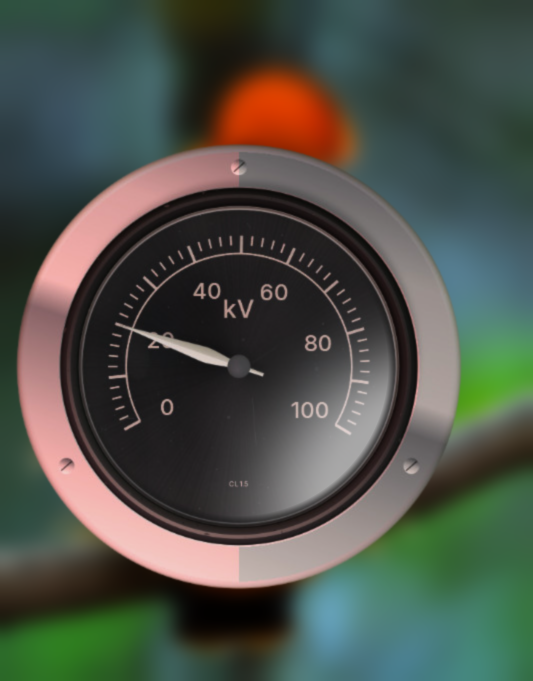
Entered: 20
